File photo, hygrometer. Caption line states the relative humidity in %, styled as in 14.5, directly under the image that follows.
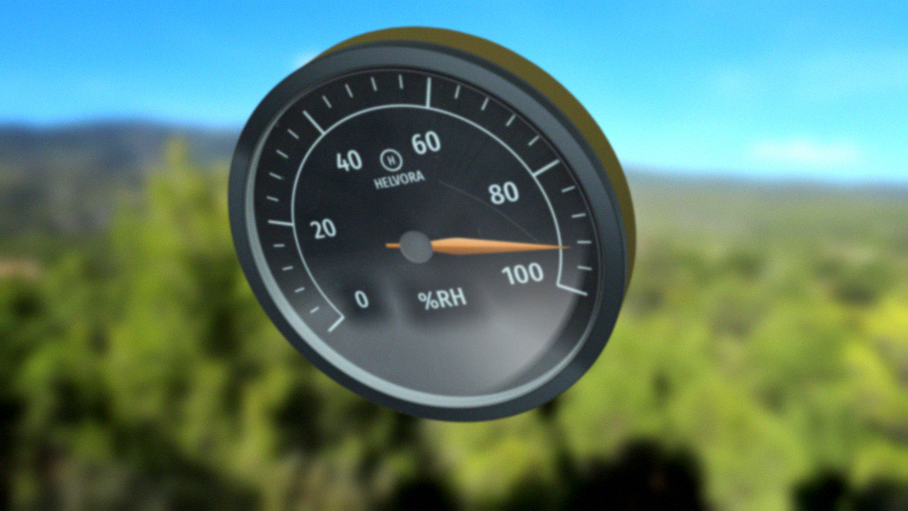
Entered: 92
